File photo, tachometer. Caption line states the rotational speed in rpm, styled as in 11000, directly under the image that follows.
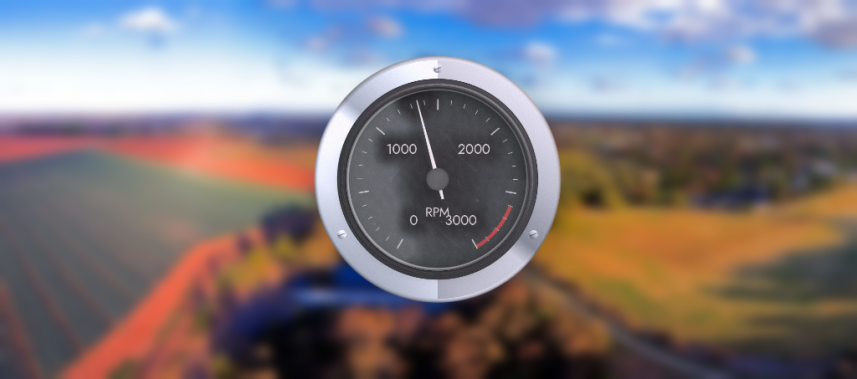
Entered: 1350
